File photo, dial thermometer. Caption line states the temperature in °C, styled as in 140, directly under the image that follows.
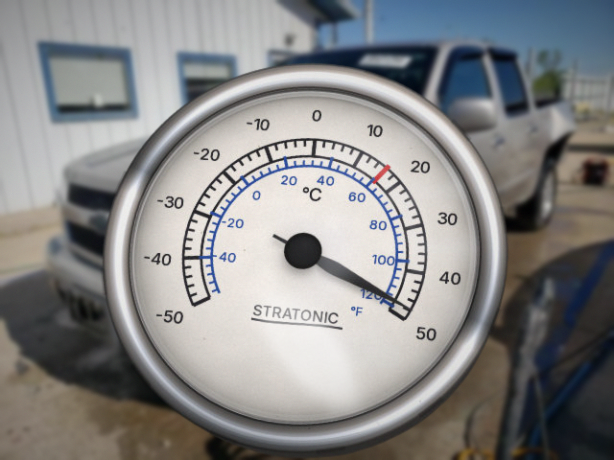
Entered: 48
